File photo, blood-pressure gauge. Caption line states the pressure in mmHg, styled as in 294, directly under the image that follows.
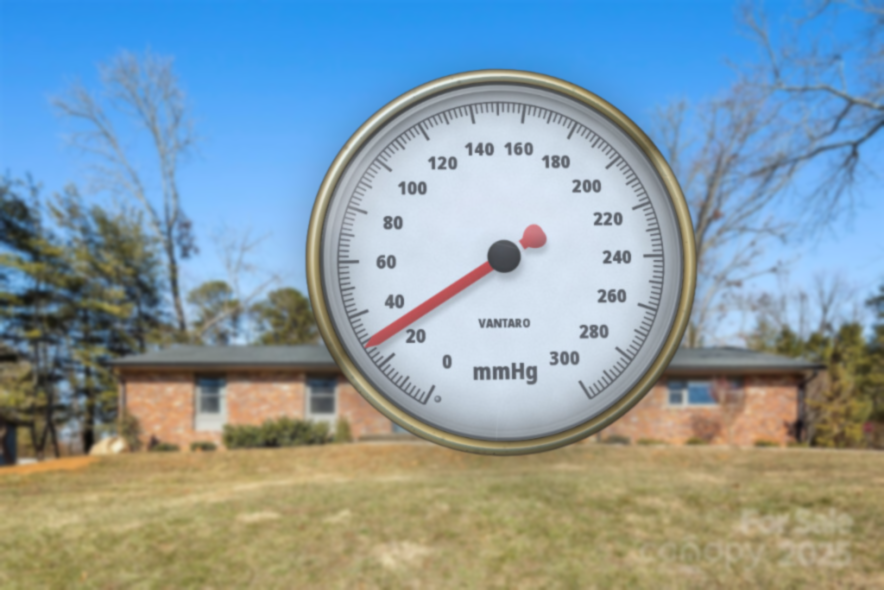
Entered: 28
